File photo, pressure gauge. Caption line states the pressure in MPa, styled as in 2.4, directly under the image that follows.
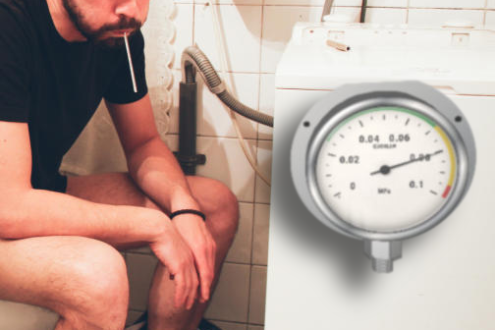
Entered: 0.08
